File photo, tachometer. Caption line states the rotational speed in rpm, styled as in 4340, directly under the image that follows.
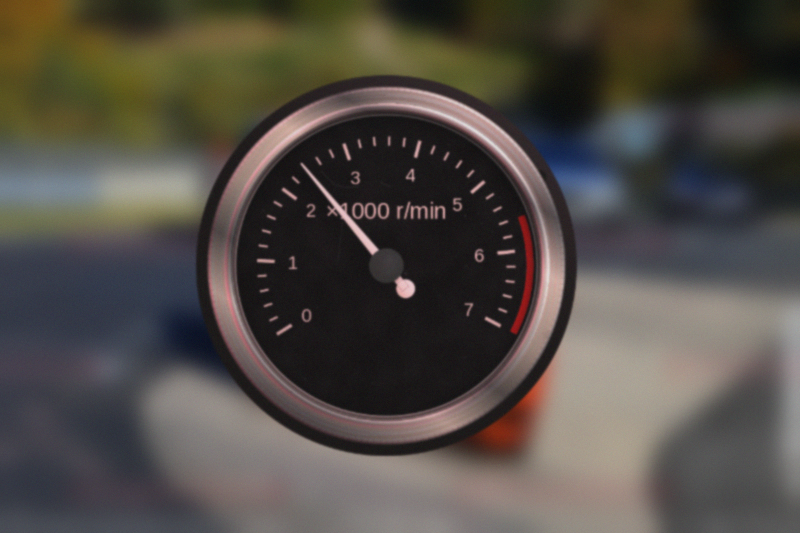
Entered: 2400
